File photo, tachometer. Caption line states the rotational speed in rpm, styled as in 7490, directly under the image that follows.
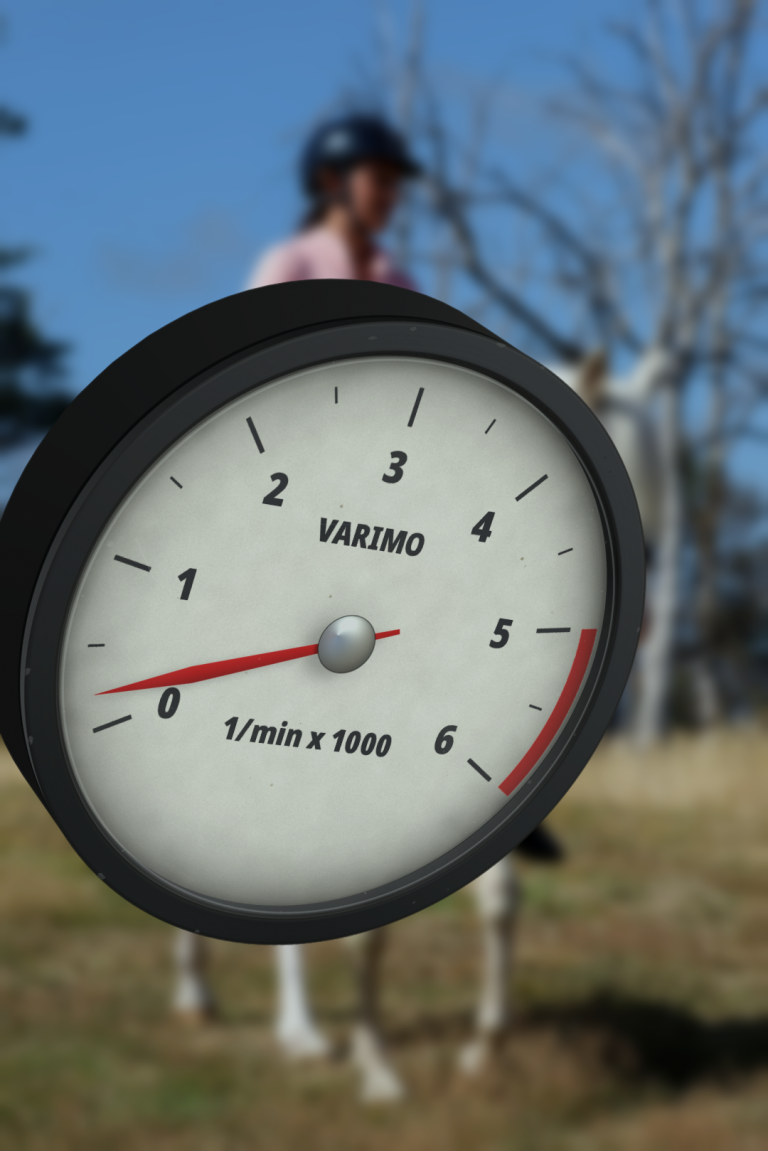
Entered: 250
